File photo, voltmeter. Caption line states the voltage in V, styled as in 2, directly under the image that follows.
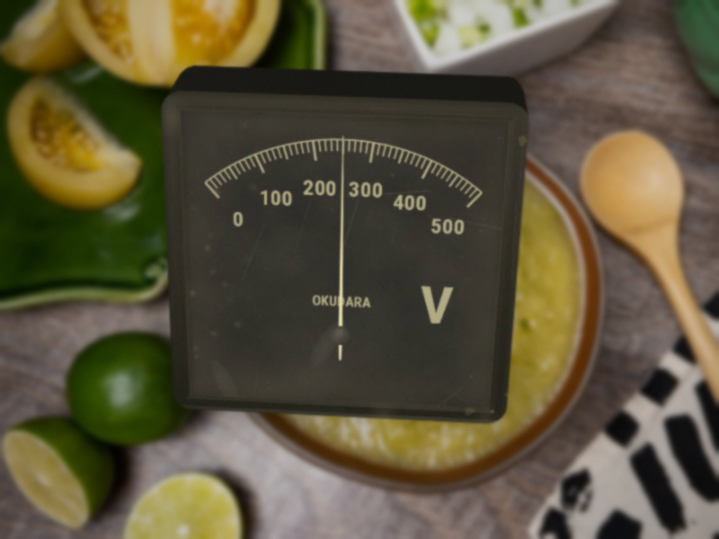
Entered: 250
